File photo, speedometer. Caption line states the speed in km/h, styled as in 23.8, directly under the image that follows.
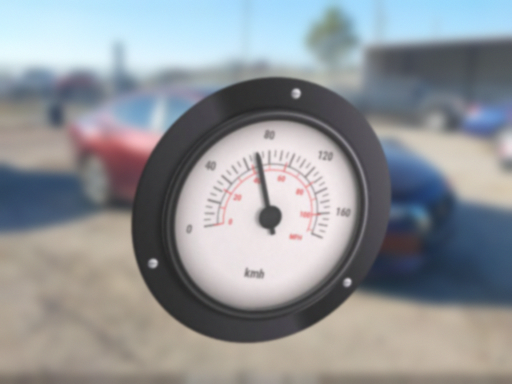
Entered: 70
